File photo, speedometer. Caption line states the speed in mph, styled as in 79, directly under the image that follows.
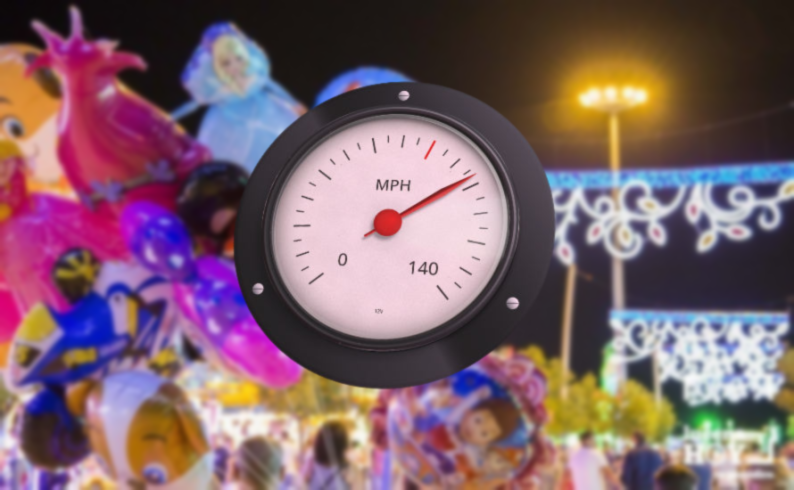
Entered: 97.5
